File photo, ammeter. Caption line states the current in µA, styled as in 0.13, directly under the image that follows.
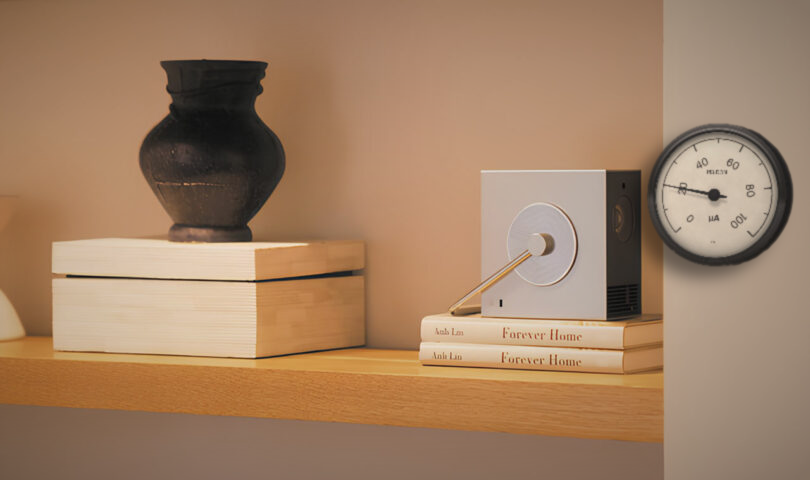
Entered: 20
